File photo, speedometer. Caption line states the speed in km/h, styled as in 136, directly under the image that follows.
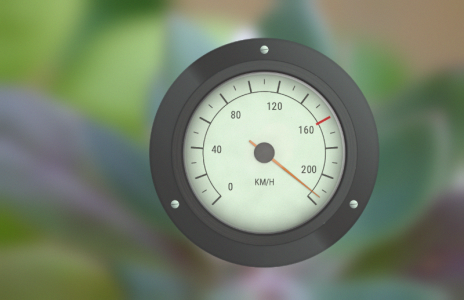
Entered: 215
